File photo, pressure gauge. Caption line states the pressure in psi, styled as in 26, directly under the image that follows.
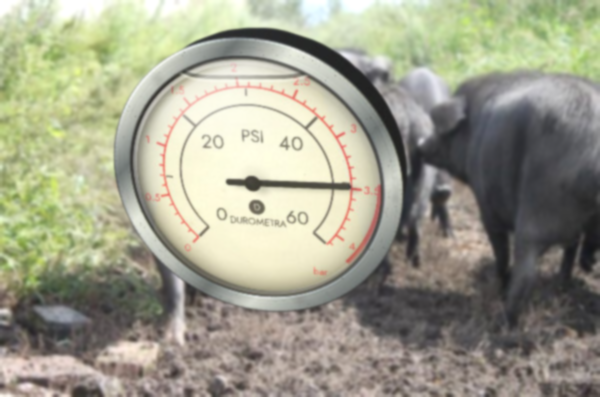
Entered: 50
